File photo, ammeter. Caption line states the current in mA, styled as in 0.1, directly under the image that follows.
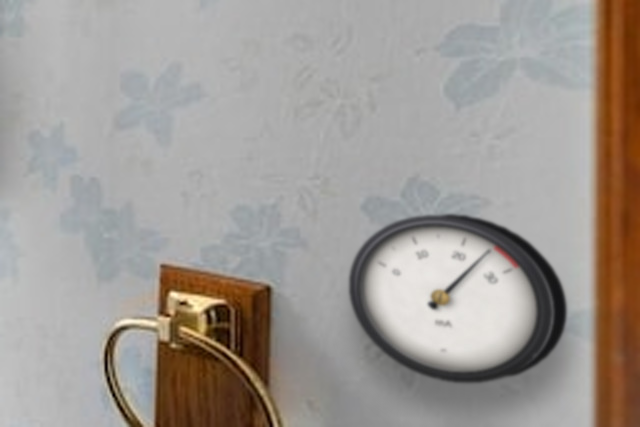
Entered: 25
